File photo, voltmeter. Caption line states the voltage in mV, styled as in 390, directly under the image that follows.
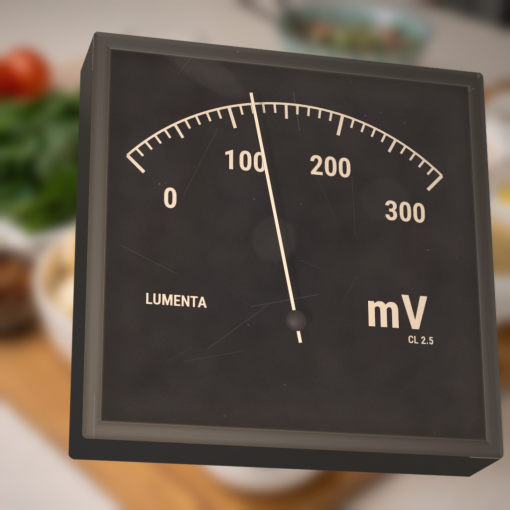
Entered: 120
